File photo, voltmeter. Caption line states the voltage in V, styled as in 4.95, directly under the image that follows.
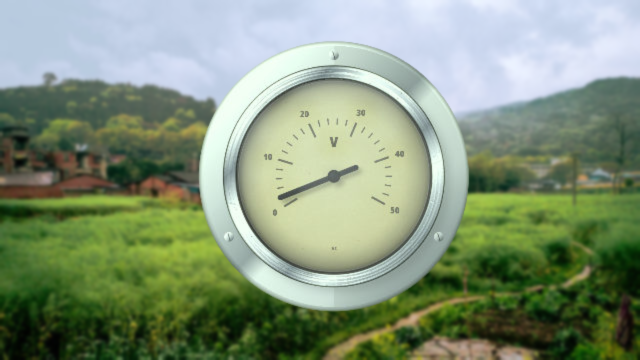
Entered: 2
